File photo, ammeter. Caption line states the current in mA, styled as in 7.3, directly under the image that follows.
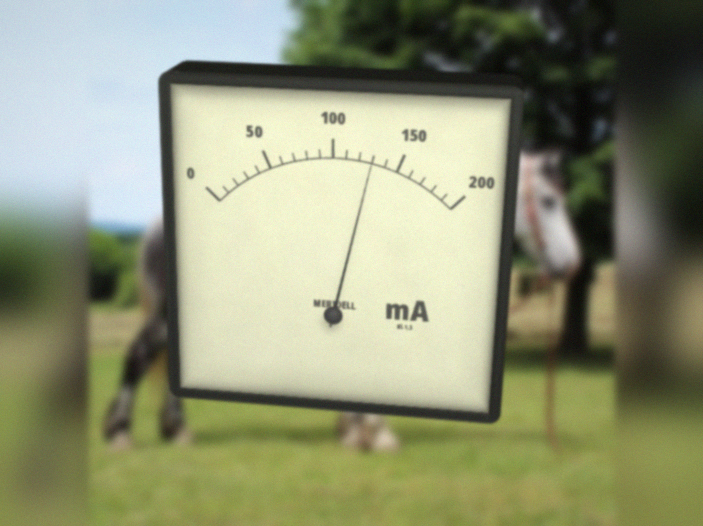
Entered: 130
